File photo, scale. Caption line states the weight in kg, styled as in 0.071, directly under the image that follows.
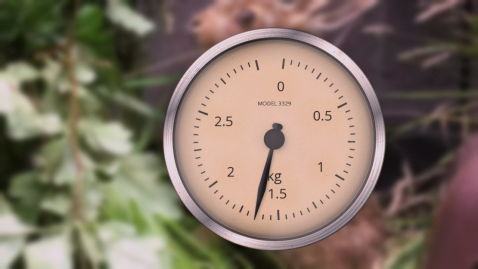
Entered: 1.65
